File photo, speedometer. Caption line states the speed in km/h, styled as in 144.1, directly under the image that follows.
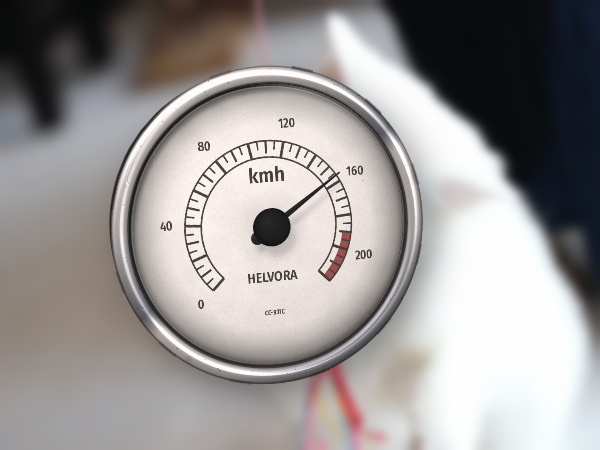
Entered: 155
